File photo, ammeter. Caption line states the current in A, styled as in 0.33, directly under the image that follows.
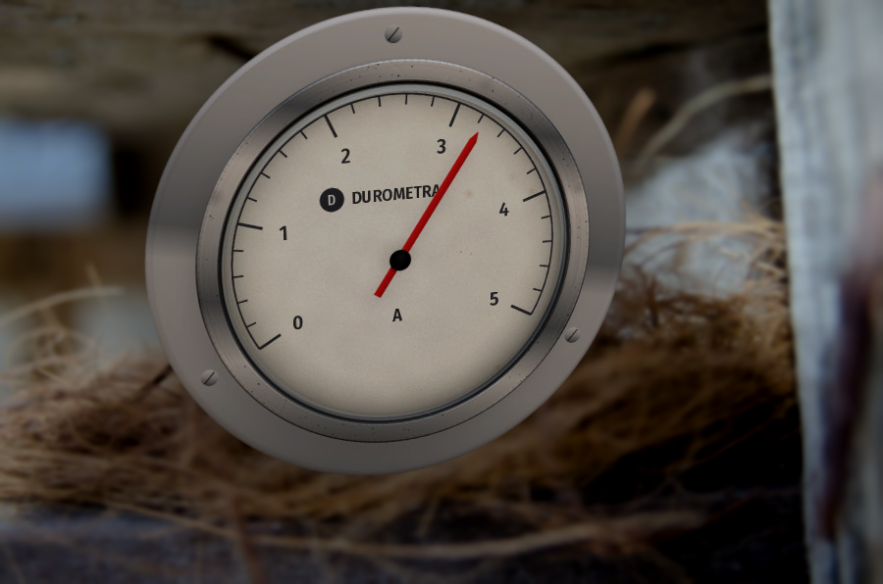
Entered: 3.2
